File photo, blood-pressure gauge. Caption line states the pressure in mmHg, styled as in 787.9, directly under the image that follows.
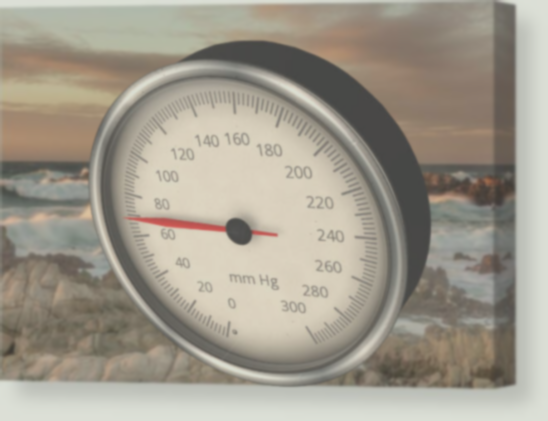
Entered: 70
